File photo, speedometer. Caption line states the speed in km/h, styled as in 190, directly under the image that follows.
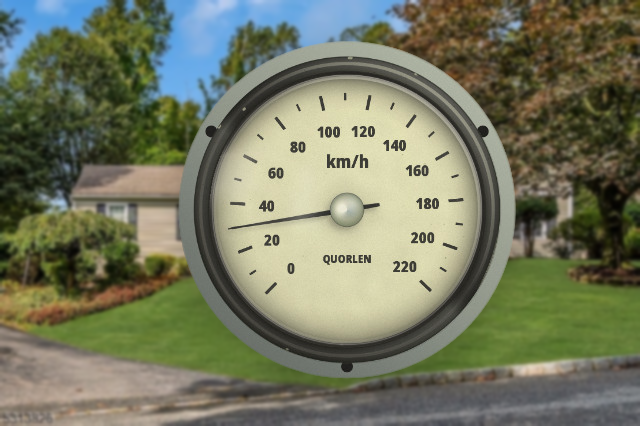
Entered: 30
